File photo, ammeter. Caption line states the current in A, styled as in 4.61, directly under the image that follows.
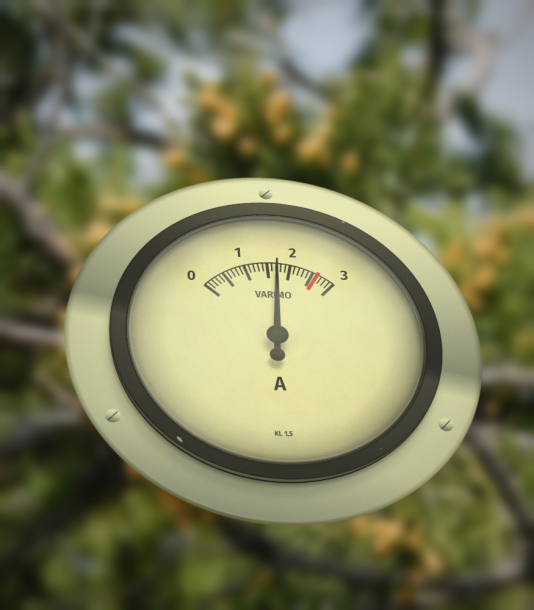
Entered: 1.7
